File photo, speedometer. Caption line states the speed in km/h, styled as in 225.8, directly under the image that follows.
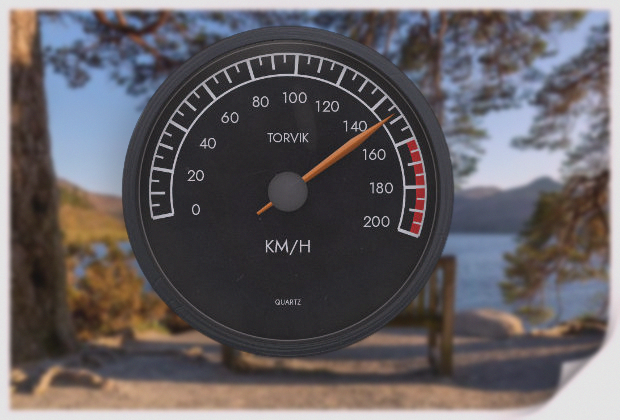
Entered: 147.5
